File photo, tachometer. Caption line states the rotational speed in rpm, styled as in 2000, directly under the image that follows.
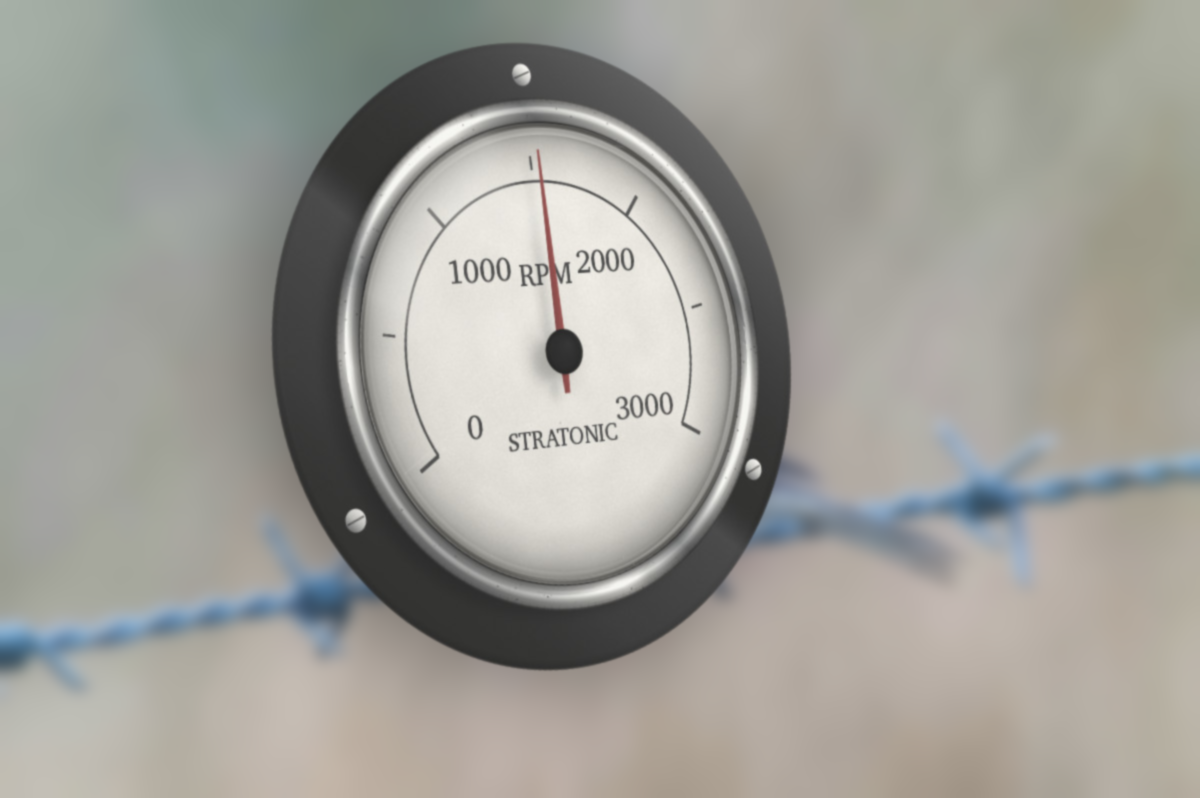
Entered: 1500
